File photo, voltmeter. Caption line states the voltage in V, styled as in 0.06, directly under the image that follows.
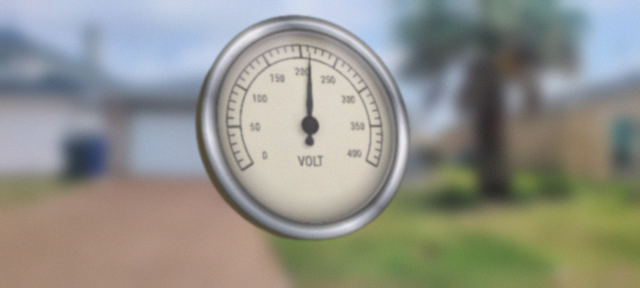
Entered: 210
